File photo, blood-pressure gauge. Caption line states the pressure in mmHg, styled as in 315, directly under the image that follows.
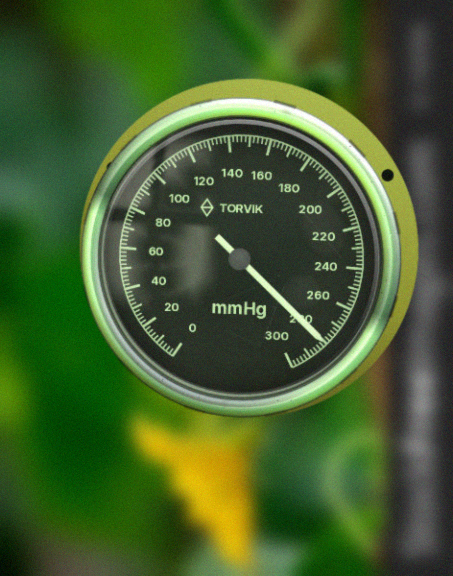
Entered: 280
